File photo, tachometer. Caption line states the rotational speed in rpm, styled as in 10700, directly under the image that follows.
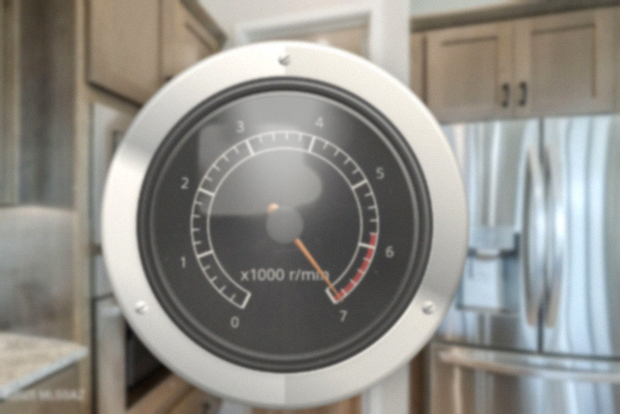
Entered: 6900
